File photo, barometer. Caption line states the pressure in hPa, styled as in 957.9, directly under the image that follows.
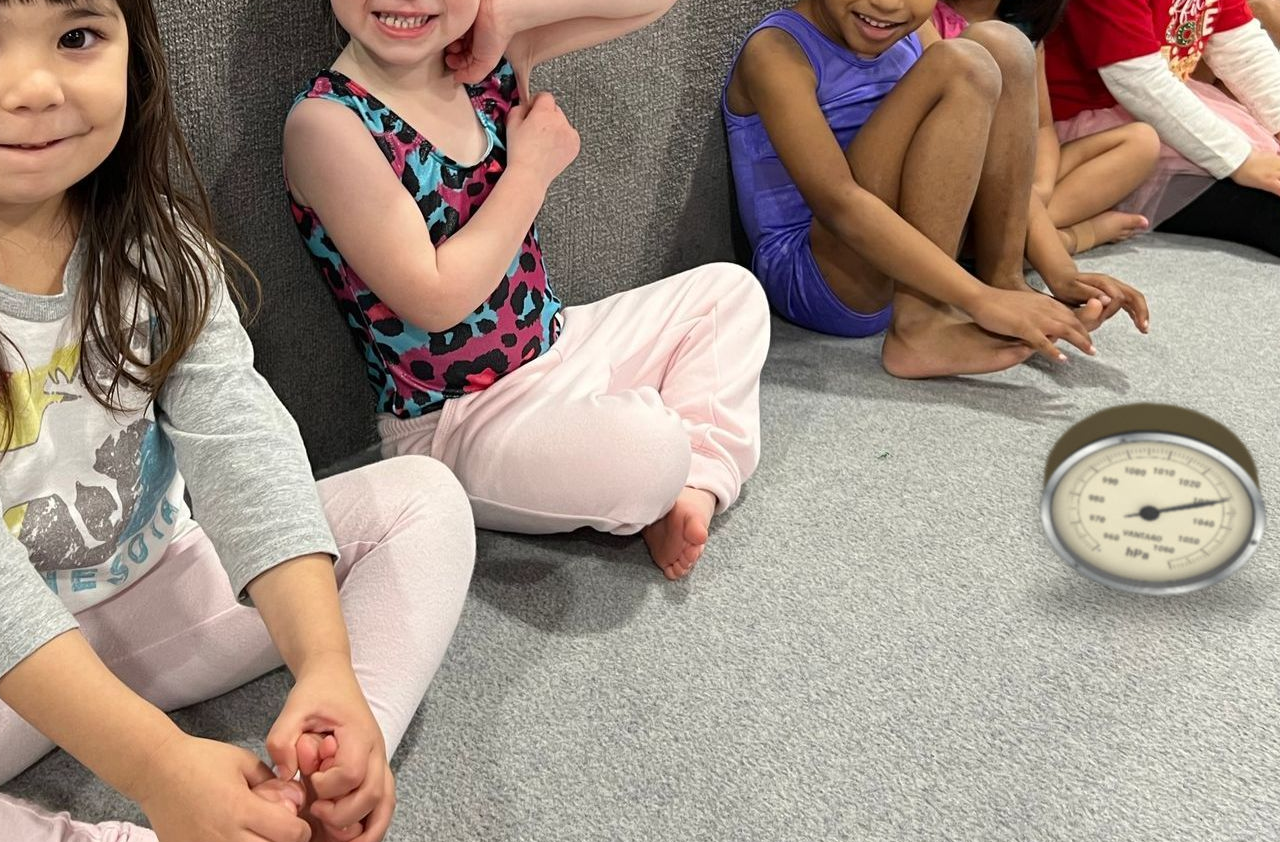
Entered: 1030
